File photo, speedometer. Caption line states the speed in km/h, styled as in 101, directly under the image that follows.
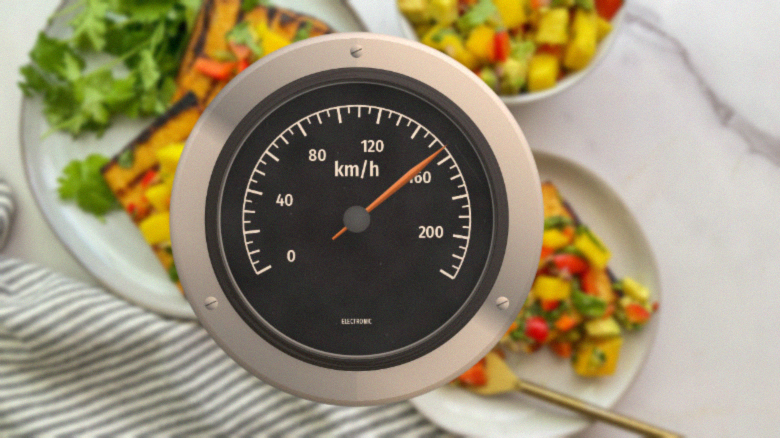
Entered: 155
